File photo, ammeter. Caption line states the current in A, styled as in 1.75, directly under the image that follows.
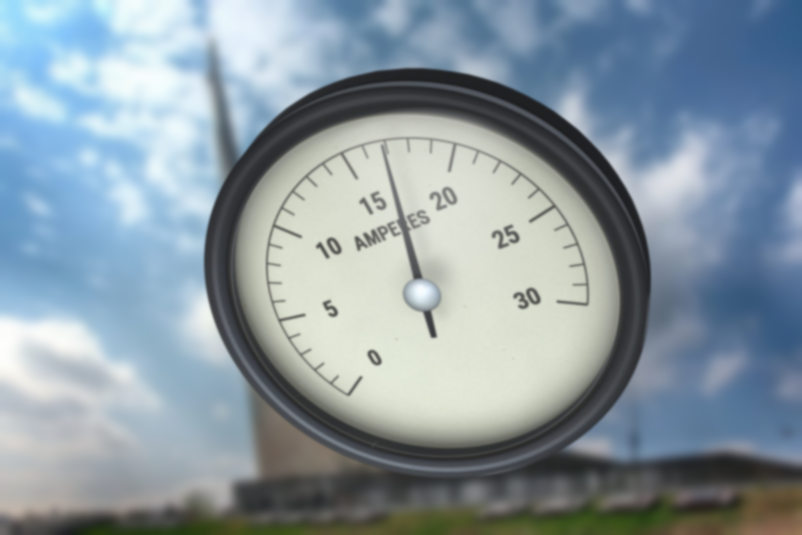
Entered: 17
